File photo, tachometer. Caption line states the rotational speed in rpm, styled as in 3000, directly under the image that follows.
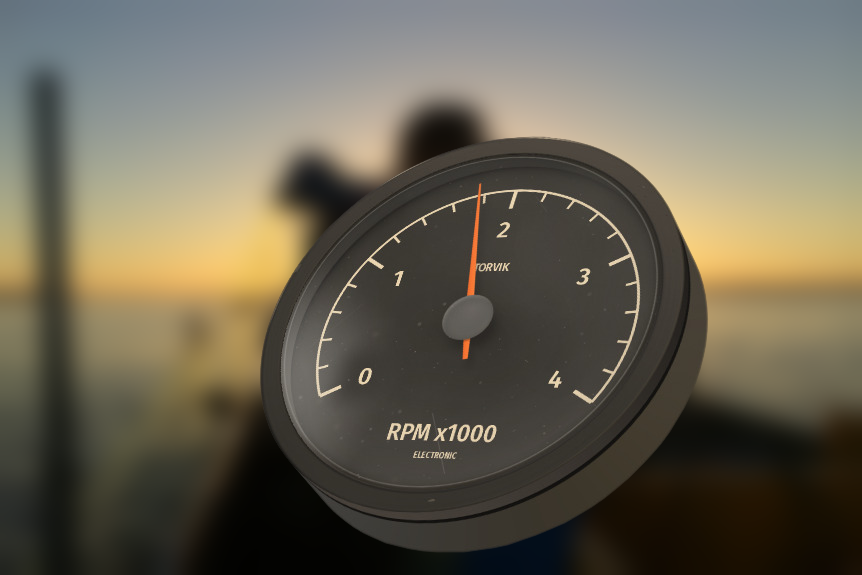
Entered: 1800
